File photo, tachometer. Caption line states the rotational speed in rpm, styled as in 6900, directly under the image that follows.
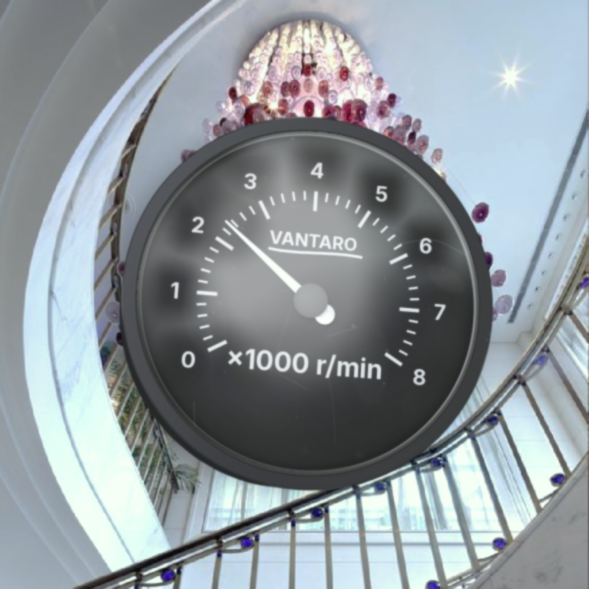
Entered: 2300
